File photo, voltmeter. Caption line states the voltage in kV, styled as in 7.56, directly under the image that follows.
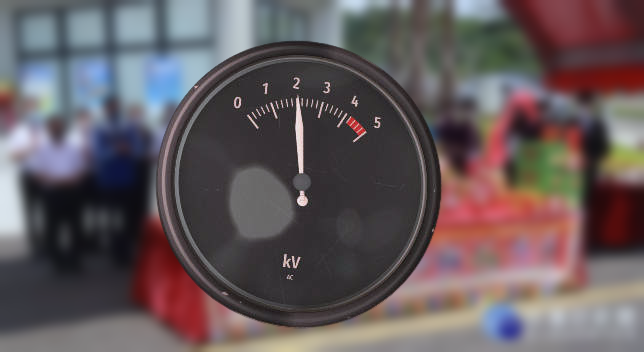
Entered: 2
